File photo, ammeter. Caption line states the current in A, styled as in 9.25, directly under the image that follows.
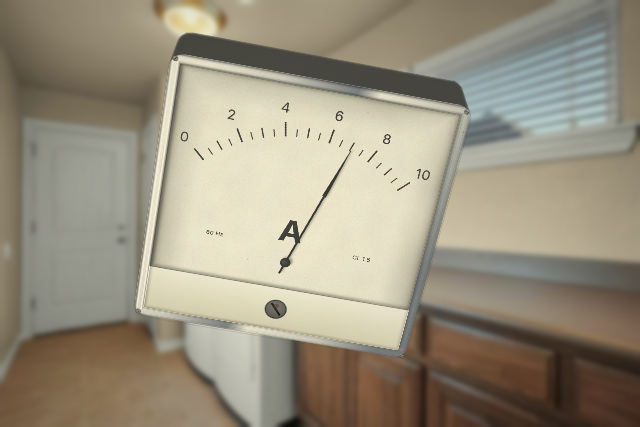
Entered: 7
